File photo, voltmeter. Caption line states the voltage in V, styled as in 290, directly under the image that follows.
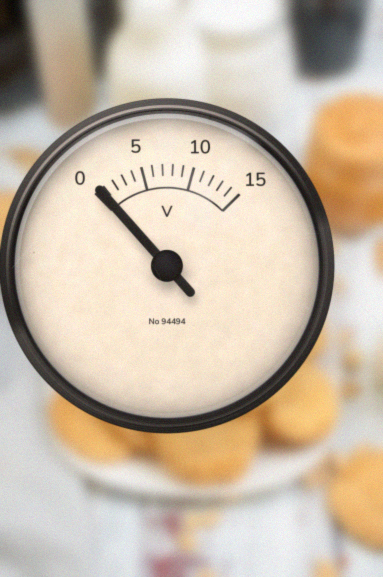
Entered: 0.5
